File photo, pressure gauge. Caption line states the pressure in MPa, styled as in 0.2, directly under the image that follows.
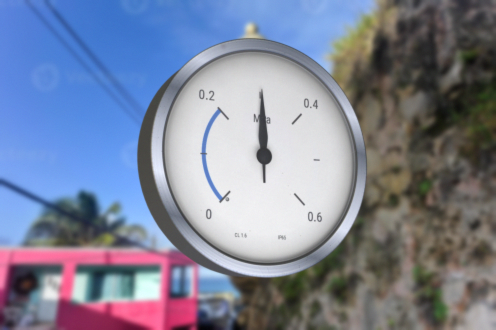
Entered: 0.3
